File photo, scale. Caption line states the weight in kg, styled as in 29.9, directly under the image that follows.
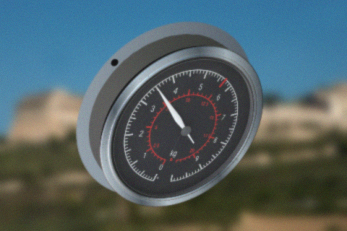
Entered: 3.5
